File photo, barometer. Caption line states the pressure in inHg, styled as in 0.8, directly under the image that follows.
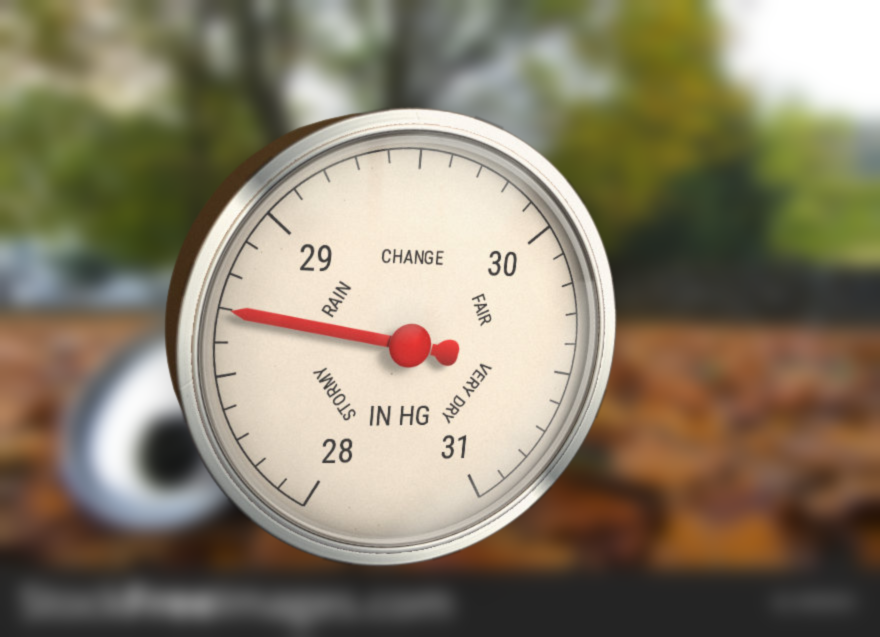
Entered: 28.7
